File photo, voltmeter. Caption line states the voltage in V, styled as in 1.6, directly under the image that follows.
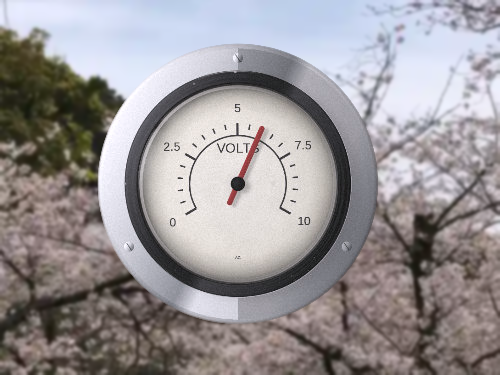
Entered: 6
